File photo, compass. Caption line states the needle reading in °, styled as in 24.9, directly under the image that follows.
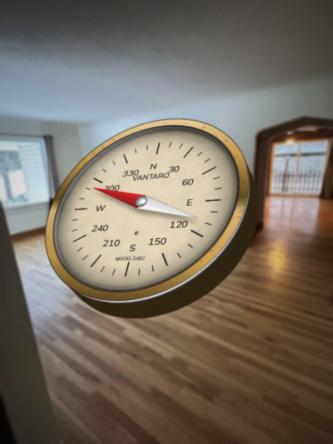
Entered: 290
